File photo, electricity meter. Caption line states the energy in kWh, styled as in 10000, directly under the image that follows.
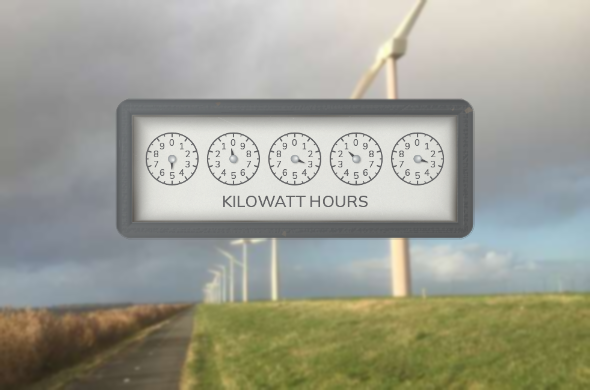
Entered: 50313
